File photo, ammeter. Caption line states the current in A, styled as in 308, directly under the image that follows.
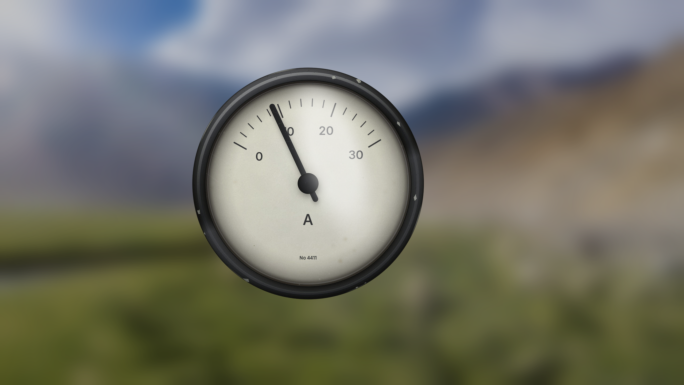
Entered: 9
